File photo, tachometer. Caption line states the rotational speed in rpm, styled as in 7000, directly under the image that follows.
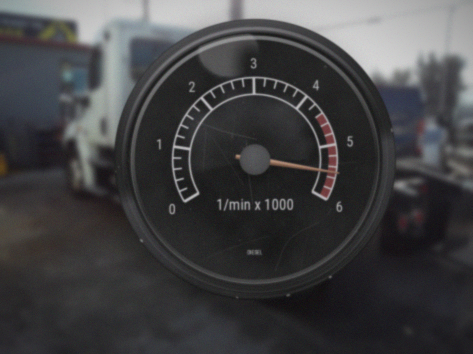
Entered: 5500
